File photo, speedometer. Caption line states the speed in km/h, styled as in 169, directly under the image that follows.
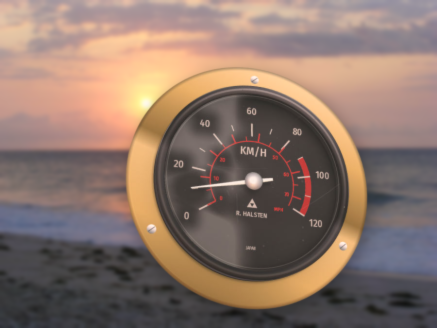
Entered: 10
